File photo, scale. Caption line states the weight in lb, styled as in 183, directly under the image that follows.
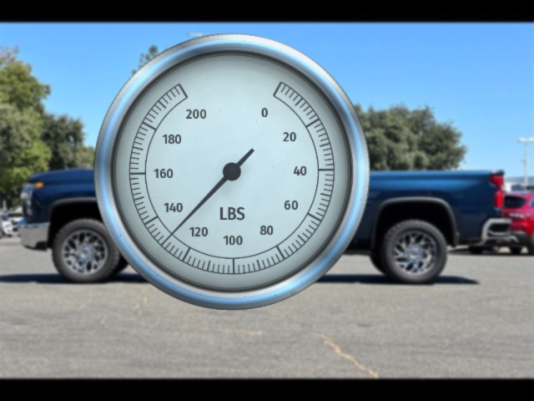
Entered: 130
